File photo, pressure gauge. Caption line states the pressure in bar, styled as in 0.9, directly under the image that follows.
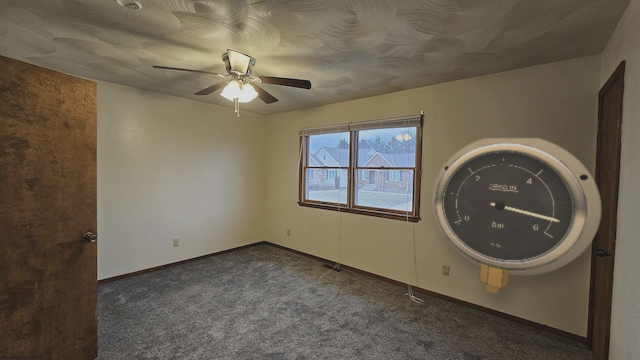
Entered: 5.5
